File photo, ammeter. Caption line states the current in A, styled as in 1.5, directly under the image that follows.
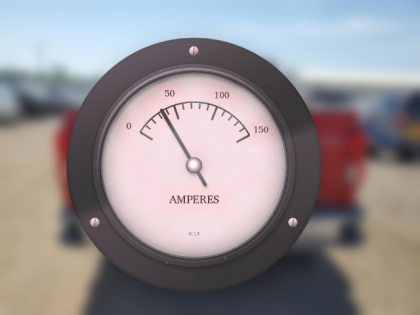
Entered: 35
